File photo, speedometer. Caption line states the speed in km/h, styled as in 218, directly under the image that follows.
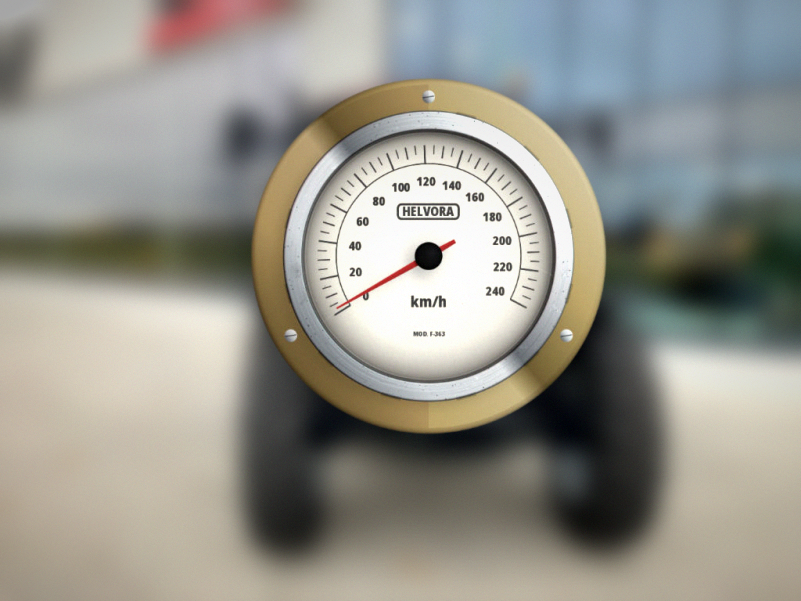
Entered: 2.5
